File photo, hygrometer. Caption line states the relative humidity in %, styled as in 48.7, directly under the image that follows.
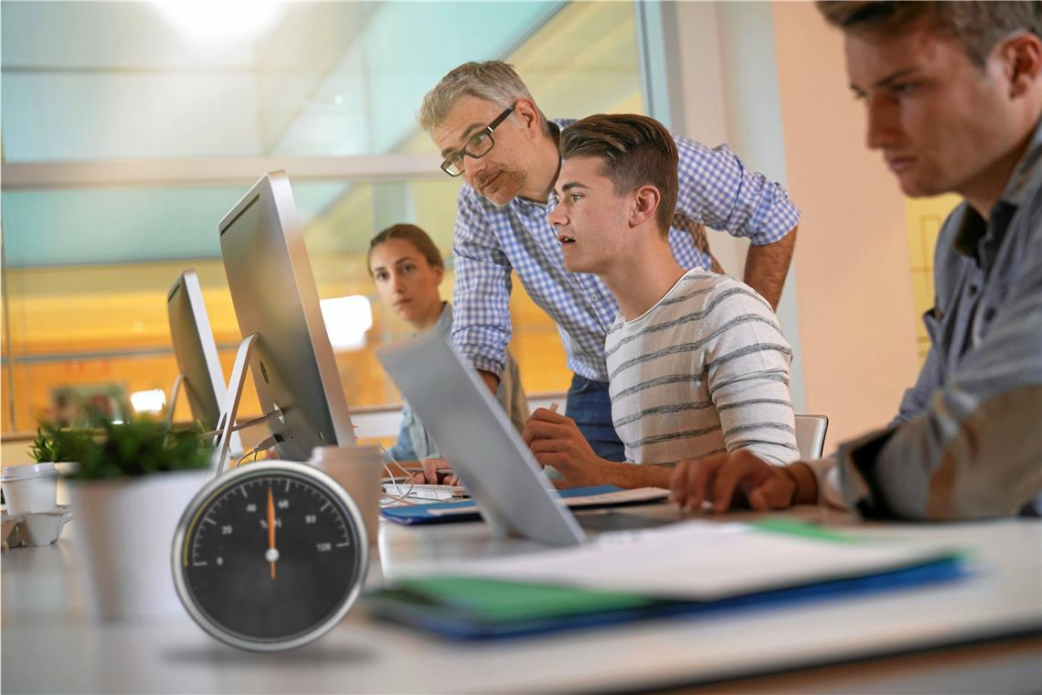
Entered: 52
